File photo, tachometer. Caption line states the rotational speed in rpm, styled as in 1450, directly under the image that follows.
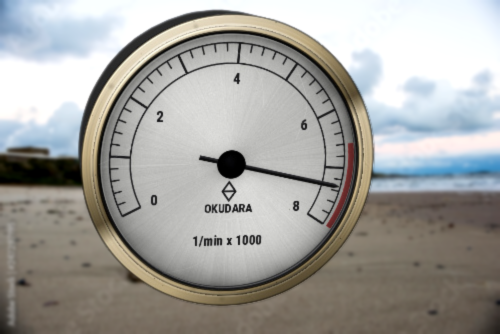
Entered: 7300
